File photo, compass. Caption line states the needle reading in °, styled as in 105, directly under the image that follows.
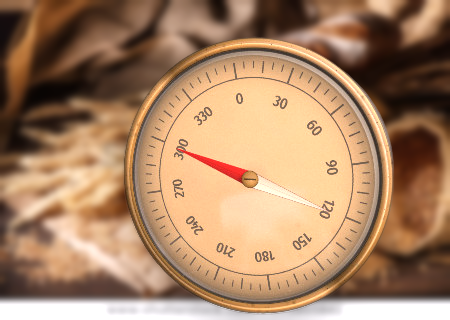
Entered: 300
